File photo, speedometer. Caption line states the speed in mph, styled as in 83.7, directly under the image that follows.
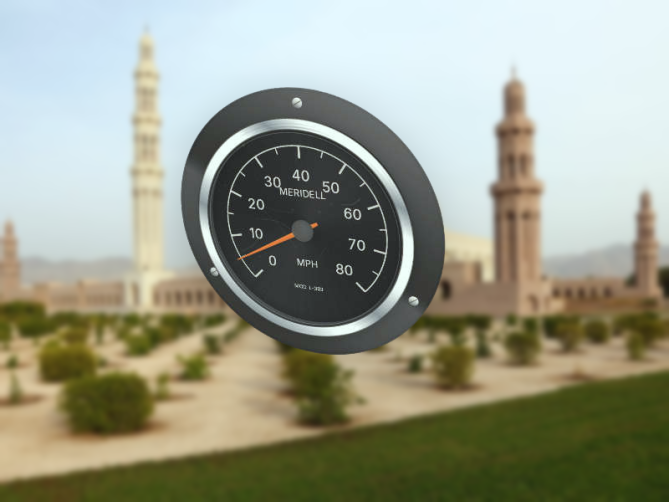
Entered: 5
